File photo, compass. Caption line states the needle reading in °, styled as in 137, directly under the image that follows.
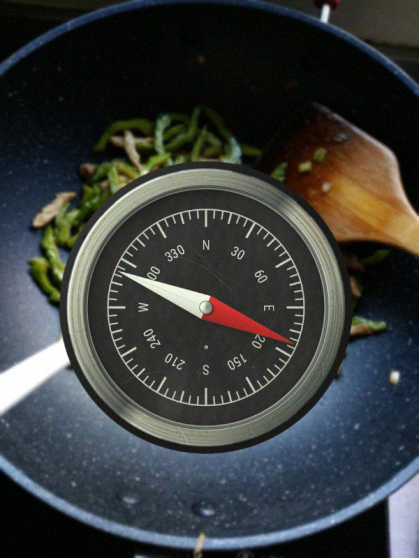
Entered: 112.5
